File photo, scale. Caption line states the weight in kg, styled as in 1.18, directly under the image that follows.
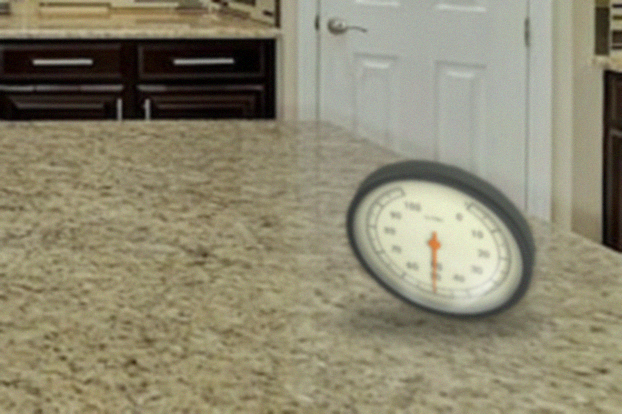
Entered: 50
